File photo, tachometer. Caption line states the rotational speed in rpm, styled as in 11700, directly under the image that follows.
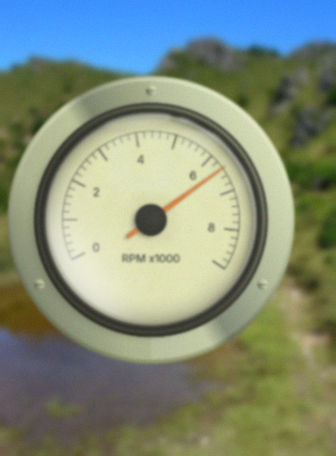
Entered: 6400
